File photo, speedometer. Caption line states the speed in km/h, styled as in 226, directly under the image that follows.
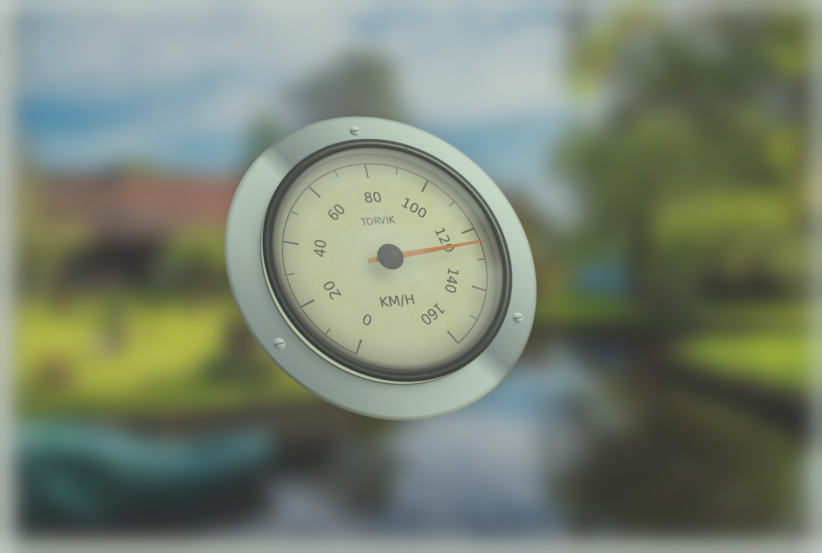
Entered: 125
